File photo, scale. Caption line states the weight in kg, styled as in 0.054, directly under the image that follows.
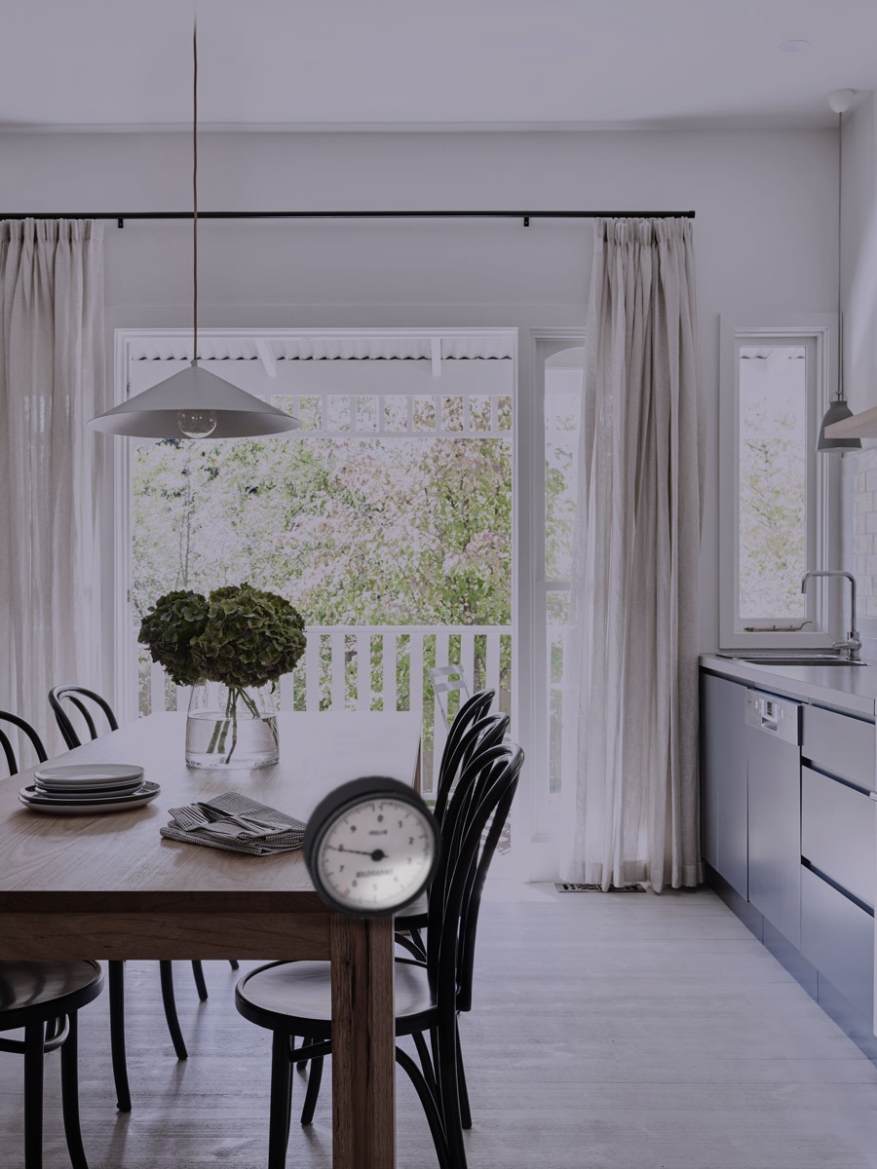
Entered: 8
